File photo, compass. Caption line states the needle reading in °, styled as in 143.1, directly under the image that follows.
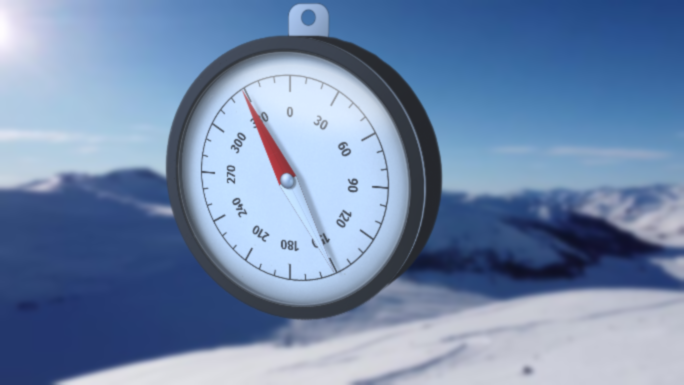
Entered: 330
